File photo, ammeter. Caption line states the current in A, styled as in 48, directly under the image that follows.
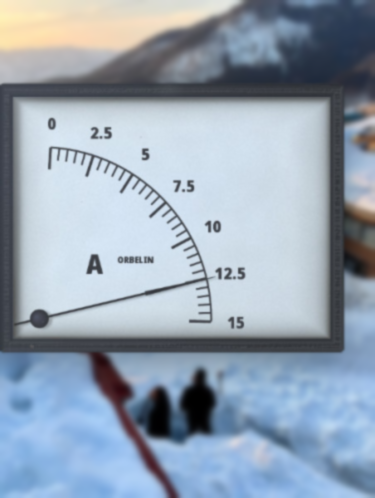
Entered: 12.5
